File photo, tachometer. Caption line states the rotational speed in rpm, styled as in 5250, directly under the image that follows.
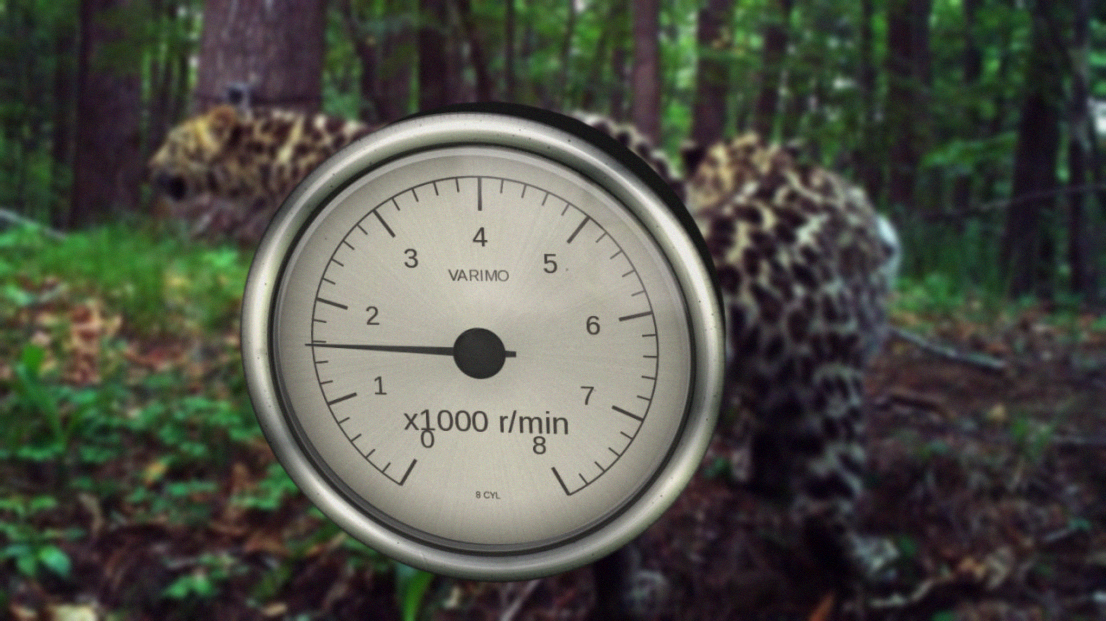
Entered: 1600
